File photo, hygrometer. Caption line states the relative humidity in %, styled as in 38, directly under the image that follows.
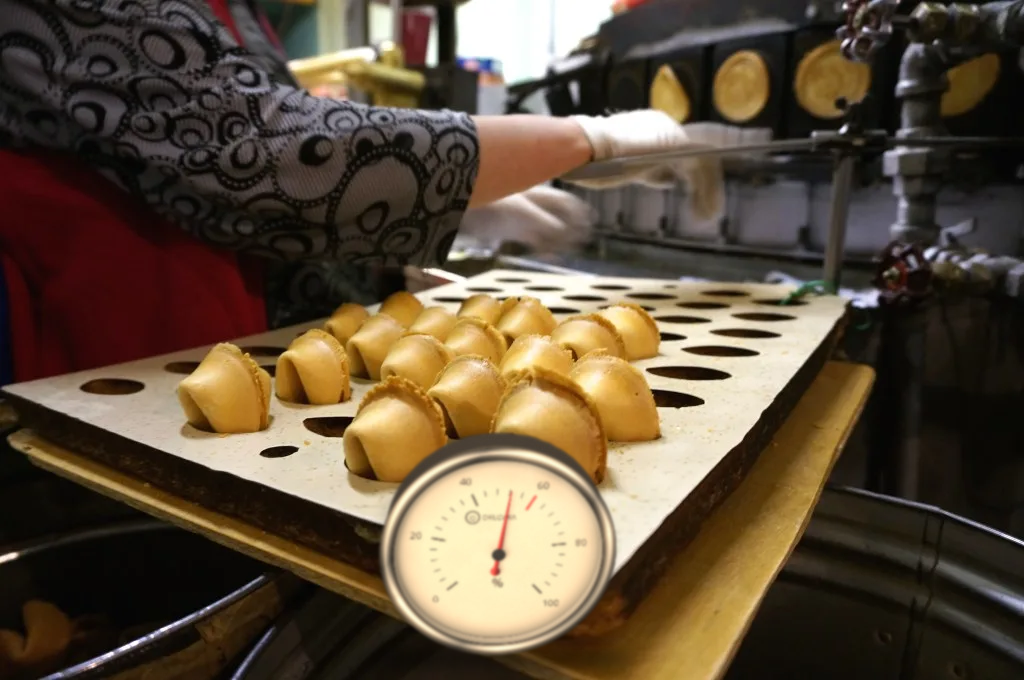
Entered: 52
